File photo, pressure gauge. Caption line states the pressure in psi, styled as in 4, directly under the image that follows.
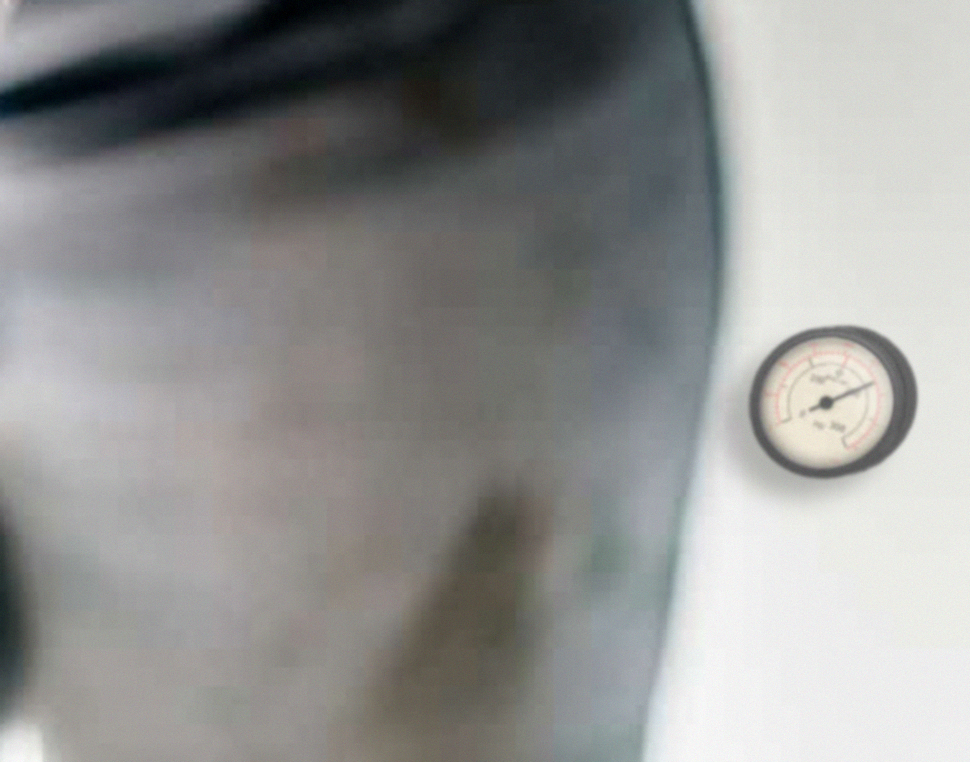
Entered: 200
